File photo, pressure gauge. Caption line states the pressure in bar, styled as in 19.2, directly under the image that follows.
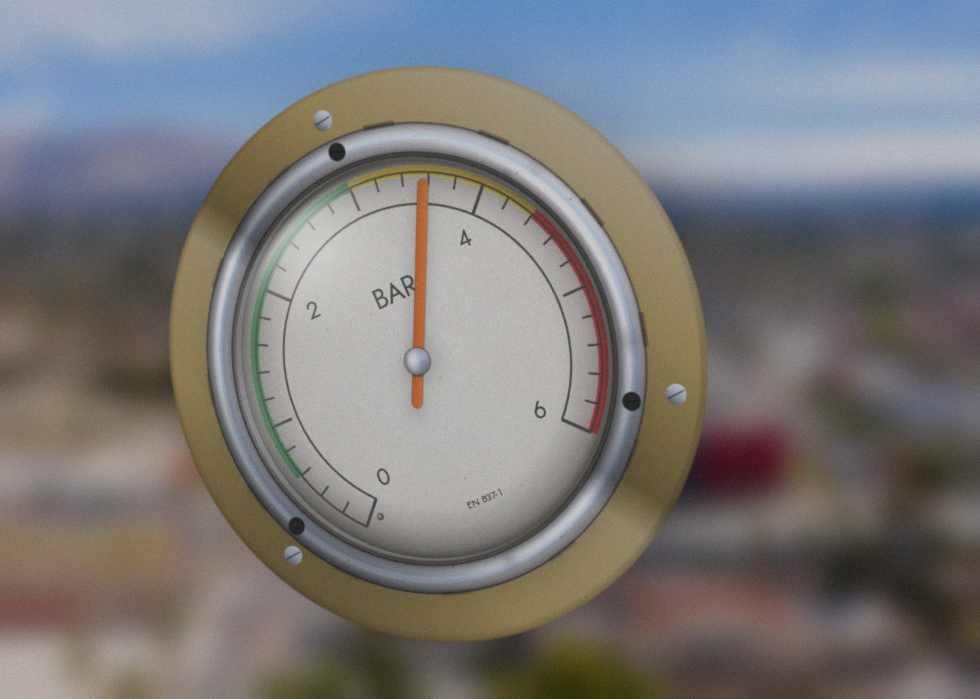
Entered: 3.6
